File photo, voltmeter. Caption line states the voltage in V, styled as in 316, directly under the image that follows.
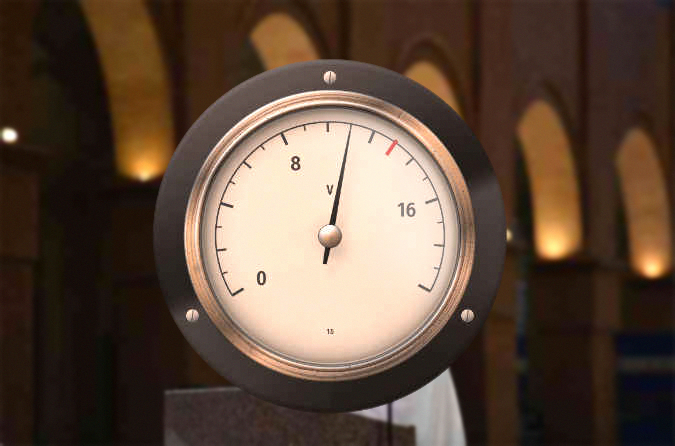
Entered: 11
